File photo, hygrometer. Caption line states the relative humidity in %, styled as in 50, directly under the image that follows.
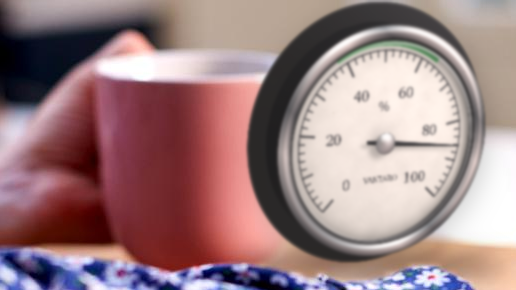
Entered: 86
